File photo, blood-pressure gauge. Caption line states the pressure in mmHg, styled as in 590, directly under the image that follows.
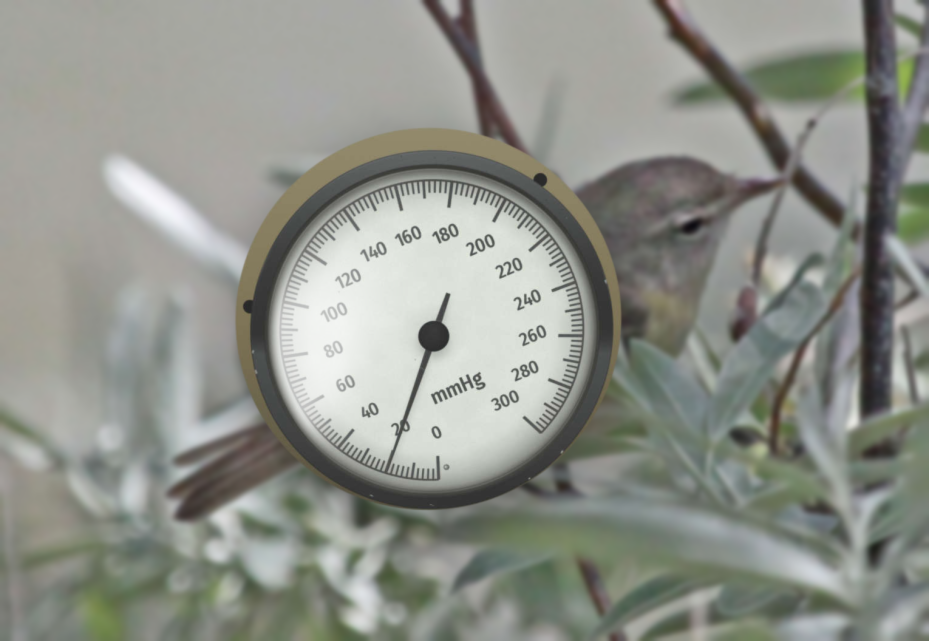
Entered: 20
